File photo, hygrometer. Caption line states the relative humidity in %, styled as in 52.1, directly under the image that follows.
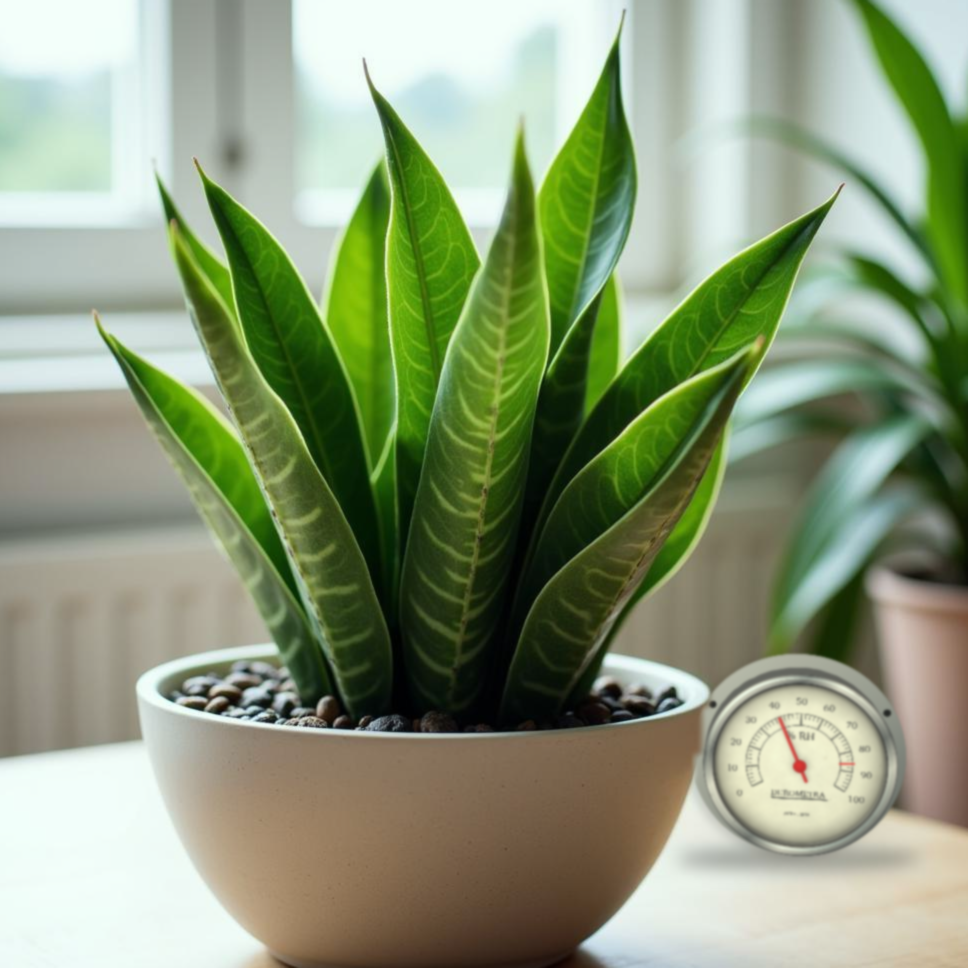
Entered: 40
